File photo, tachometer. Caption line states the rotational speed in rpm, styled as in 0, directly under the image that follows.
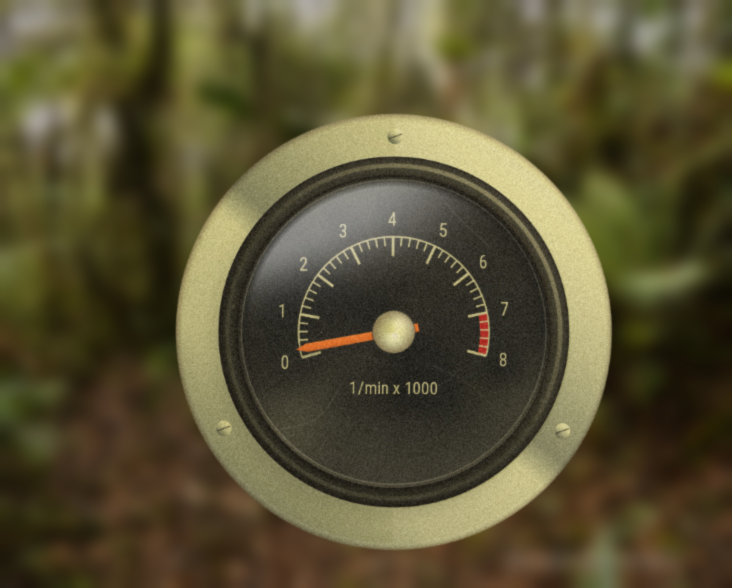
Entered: 200
